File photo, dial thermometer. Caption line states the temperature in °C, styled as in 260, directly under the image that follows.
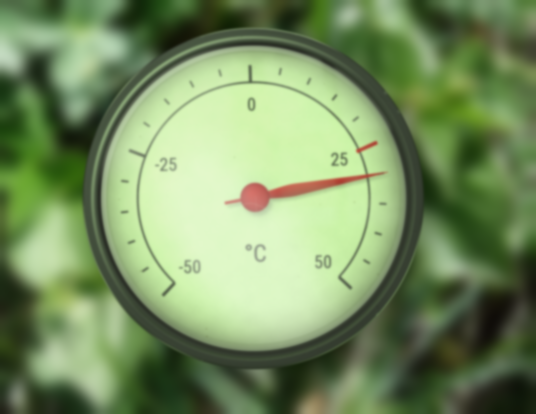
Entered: 30
